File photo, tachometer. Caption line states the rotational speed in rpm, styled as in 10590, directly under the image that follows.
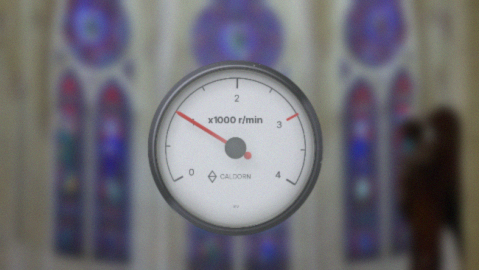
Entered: 1000
